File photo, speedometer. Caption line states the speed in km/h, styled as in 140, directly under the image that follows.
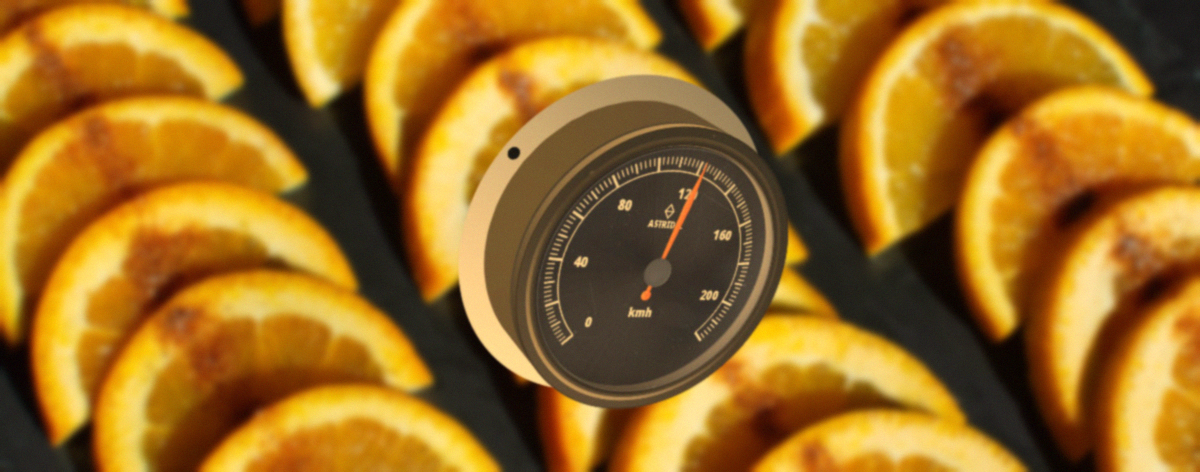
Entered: 120
